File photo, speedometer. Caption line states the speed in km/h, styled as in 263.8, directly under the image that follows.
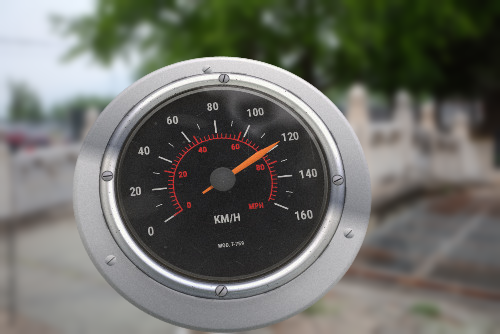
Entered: 120
